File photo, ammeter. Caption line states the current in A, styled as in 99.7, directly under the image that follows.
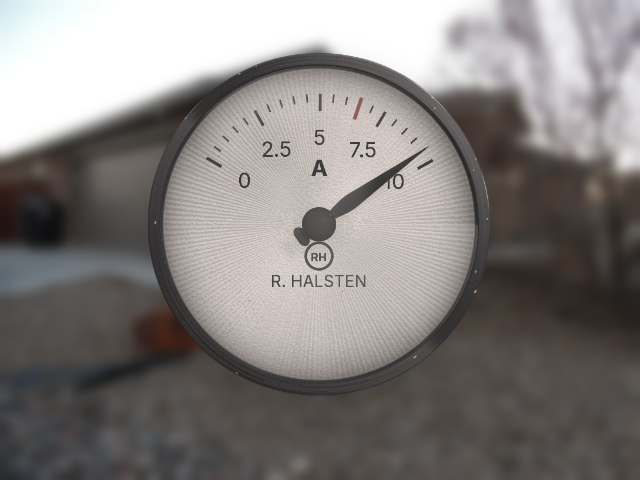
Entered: 9.5
